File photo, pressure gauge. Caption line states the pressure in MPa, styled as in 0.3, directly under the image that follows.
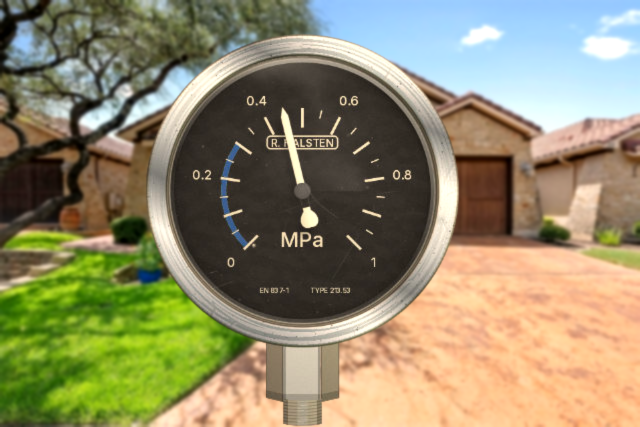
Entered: 0.45
